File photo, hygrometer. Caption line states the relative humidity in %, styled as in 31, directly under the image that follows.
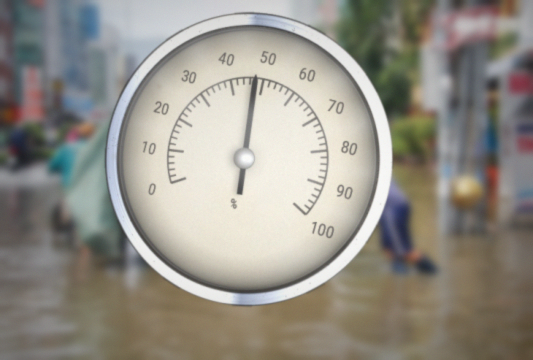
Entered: 48
